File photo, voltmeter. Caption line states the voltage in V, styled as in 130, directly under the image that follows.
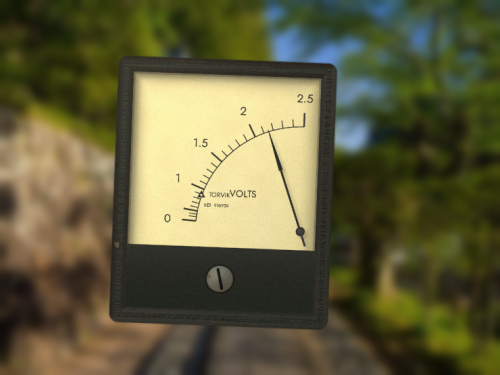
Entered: 2.15
